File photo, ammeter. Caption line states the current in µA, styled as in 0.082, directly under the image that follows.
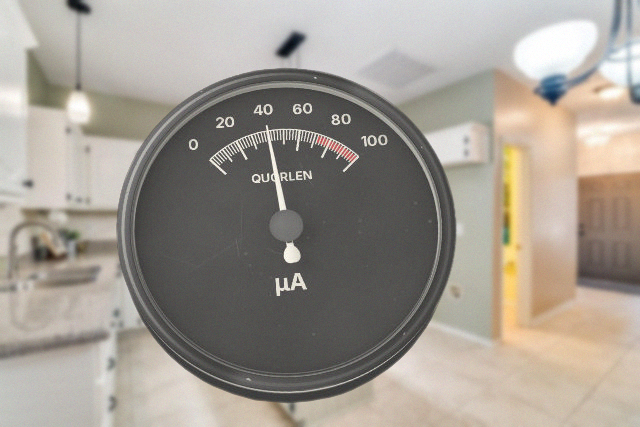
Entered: 40
